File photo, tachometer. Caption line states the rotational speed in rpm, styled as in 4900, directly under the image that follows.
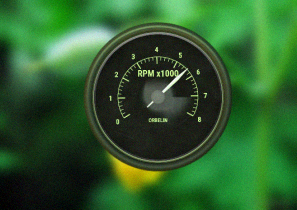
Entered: 5600
